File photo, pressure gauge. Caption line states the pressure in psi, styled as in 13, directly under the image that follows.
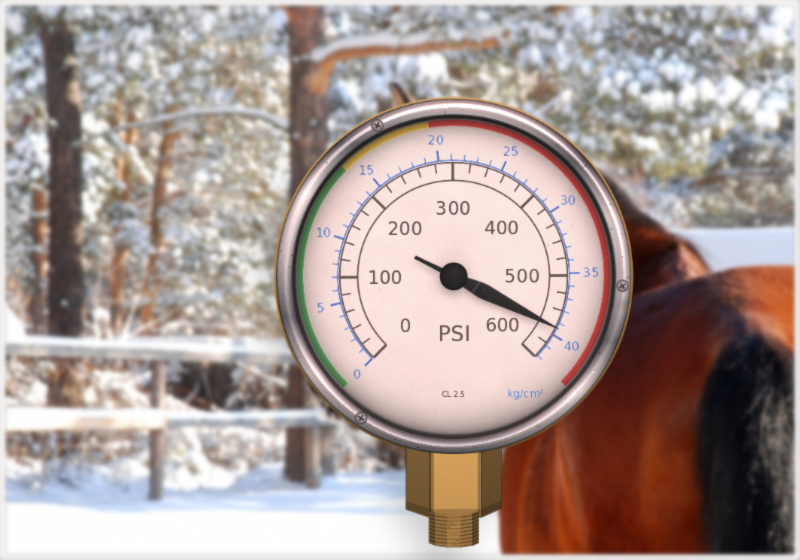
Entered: 560
